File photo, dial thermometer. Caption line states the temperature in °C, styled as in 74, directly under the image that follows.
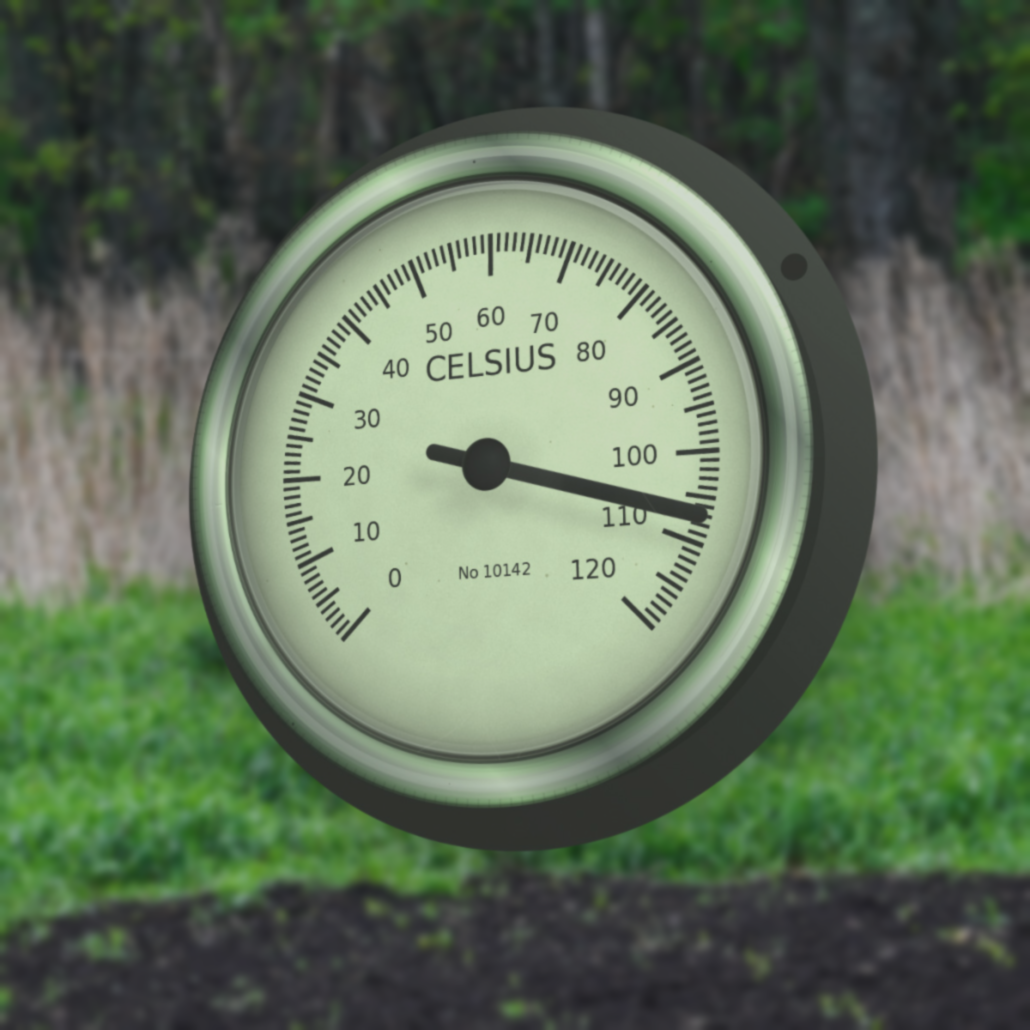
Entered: 107
